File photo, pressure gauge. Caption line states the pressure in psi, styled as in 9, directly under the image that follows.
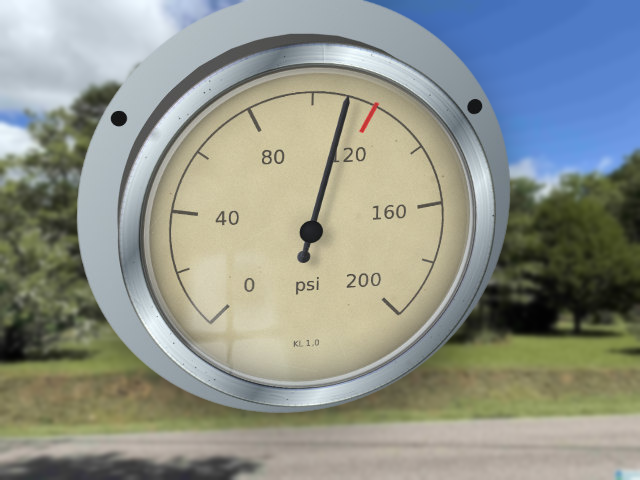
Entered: 110
